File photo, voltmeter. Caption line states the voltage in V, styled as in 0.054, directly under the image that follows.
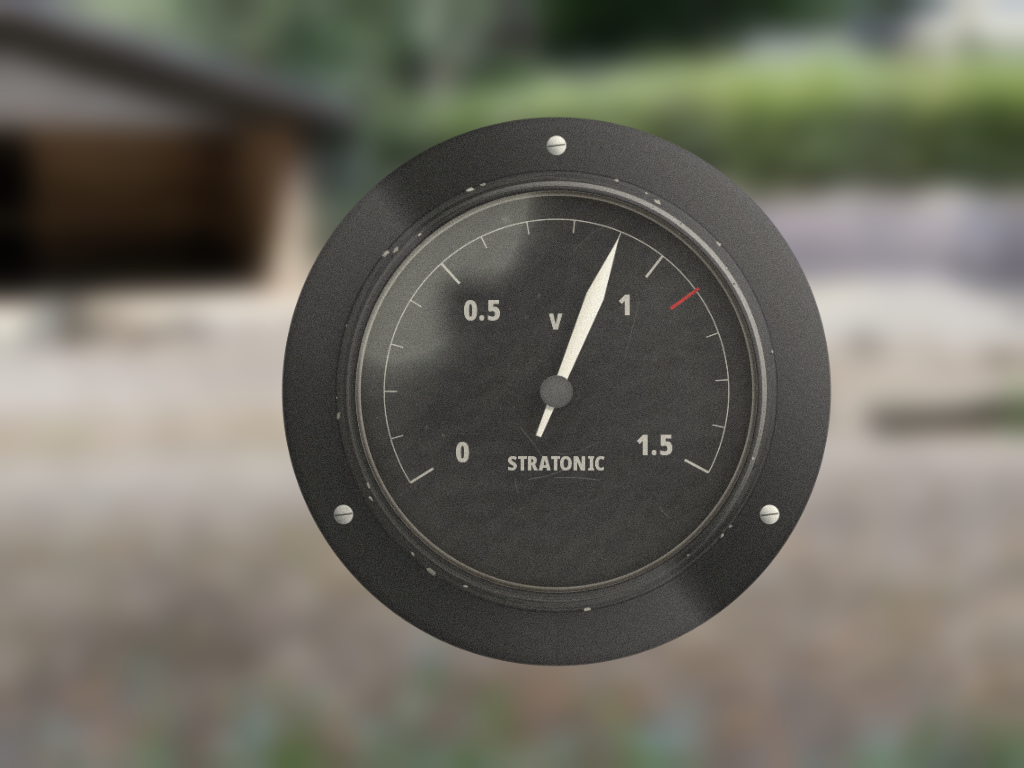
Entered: 0.9
